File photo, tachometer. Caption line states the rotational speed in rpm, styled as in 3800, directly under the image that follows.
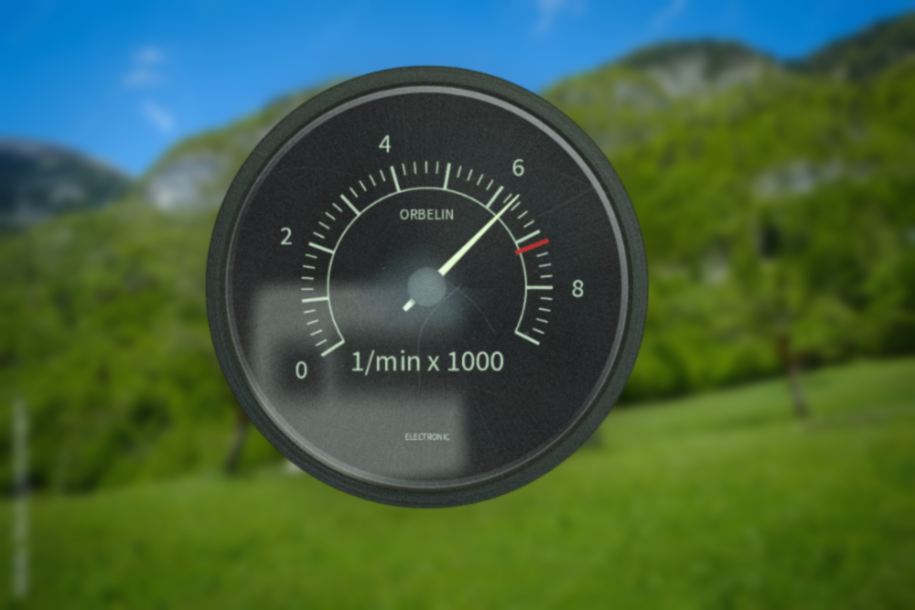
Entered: 6300
